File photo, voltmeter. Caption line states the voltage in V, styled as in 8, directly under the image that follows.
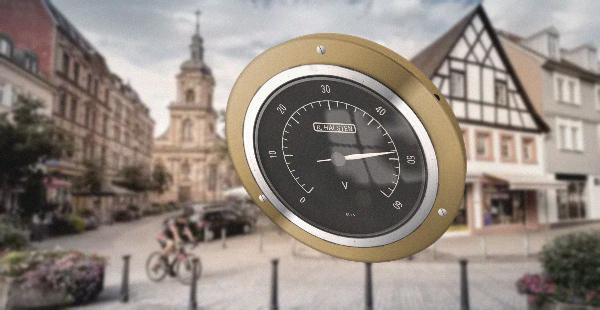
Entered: 48
